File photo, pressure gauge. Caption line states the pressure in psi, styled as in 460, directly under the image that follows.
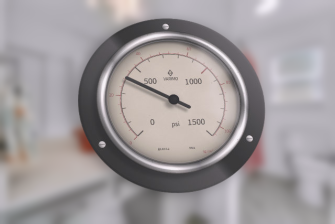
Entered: 400
